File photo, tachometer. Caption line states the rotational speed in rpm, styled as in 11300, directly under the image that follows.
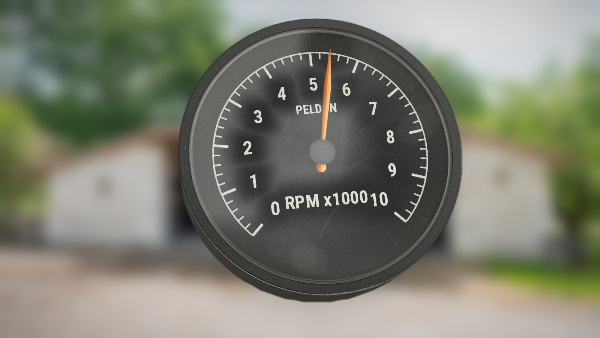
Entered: 5400
